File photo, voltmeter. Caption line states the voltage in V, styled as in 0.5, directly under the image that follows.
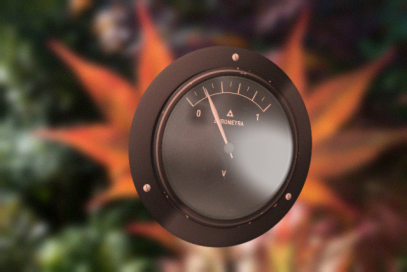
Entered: 0.2
